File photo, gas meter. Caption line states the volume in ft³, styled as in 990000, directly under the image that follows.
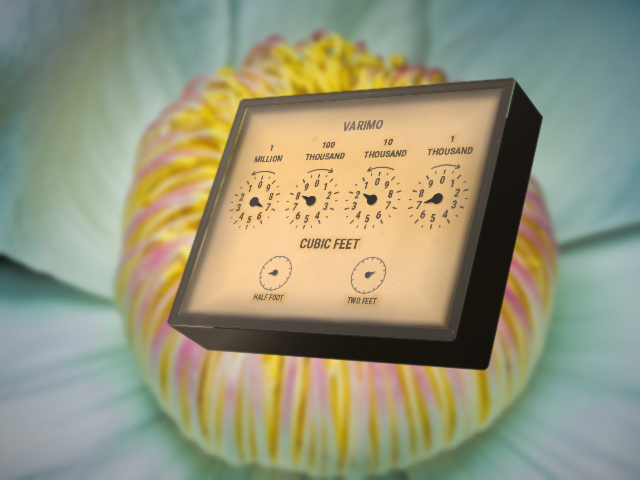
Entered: 681700
